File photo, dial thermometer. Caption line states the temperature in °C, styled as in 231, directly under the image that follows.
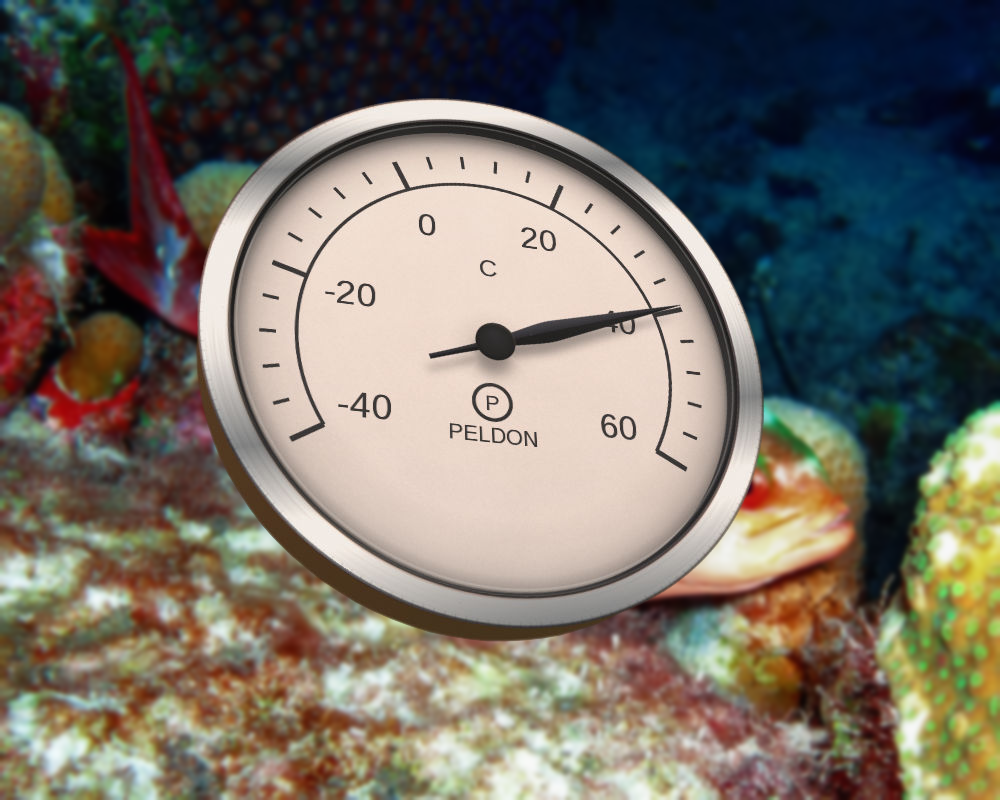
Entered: 40
